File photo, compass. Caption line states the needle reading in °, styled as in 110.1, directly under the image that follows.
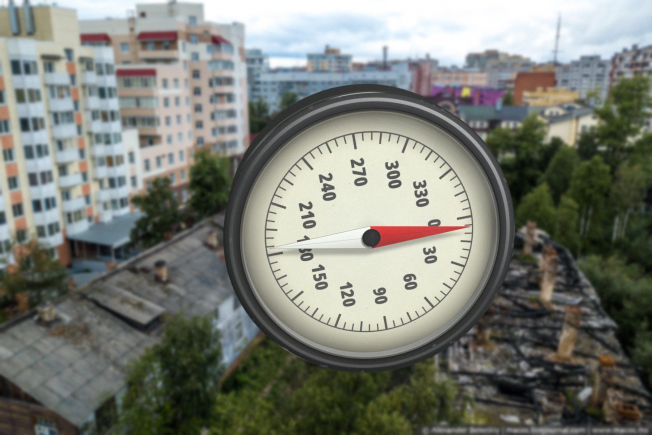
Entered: 5
